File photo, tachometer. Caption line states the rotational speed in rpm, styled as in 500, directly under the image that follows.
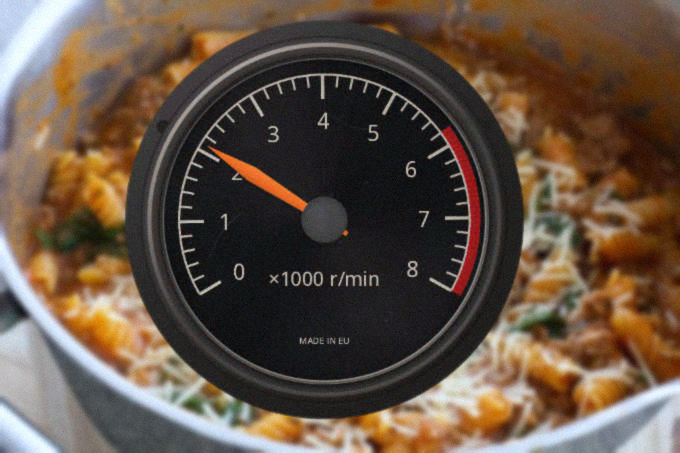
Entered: 2100
